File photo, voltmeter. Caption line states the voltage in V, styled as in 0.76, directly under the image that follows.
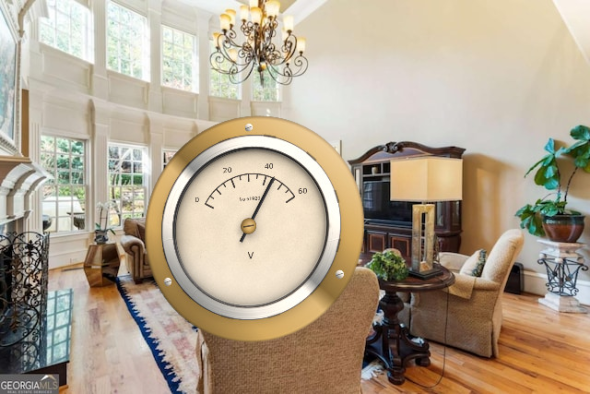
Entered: 45
